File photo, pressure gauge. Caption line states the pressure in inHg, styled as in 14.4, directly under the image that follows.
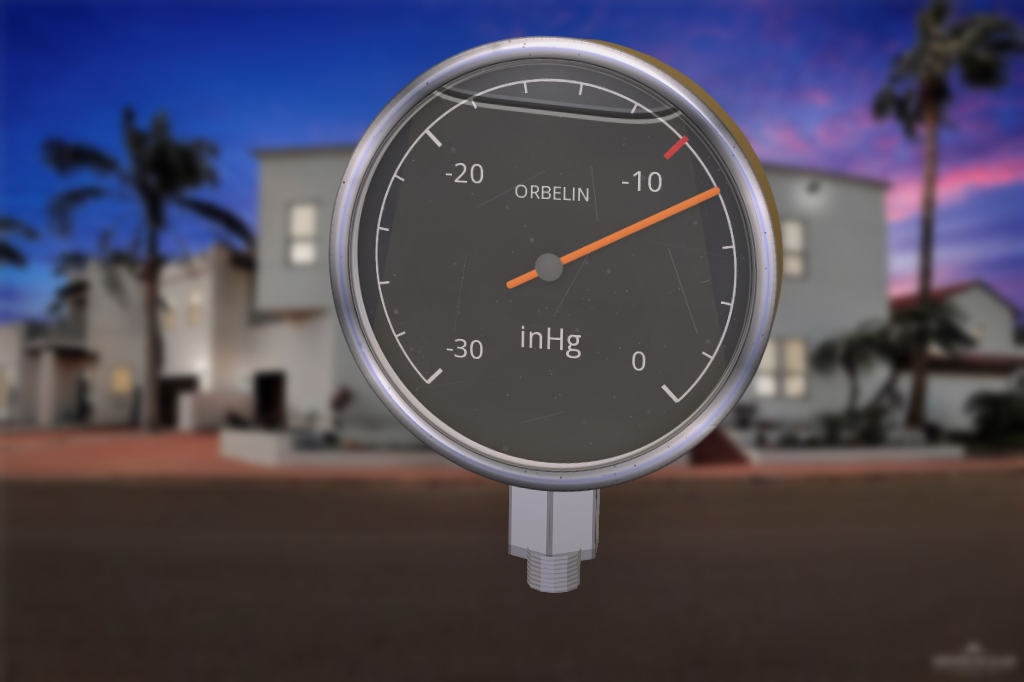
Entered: -8
